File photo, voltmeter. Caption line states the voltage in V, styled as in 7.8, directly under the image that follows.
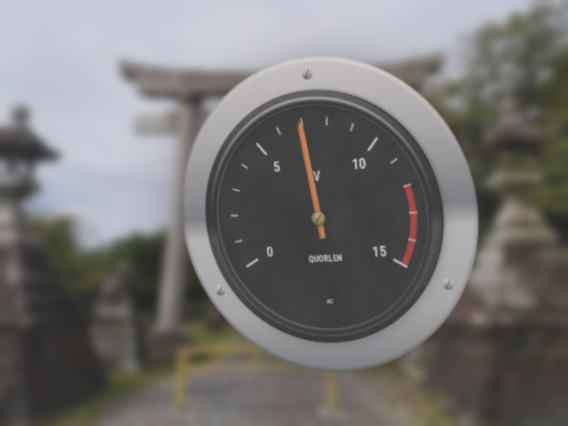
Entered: 7
